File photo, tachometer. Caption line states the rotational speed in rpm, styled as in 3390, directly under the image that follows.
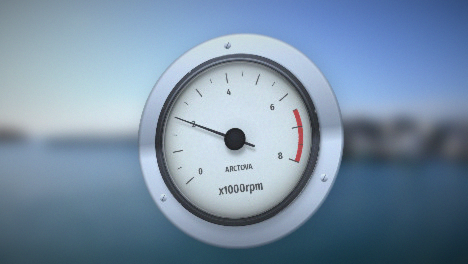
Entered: 2000
